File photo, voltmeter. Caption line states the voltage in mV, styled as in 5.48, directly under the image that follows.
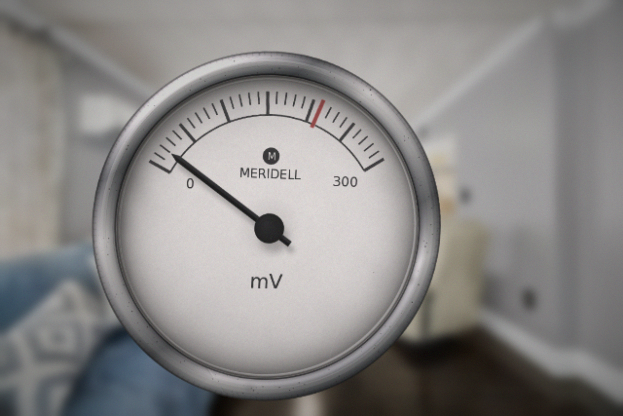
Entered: 20
